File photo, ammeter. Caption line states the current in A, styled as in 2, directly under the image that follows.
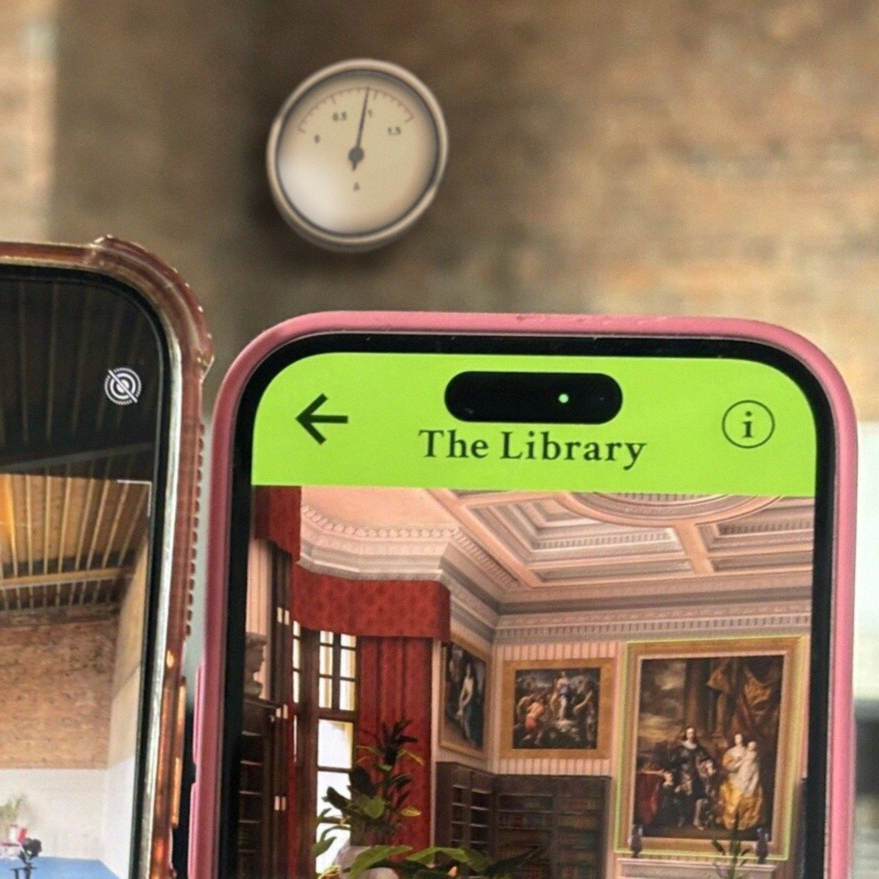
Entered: 0.9
